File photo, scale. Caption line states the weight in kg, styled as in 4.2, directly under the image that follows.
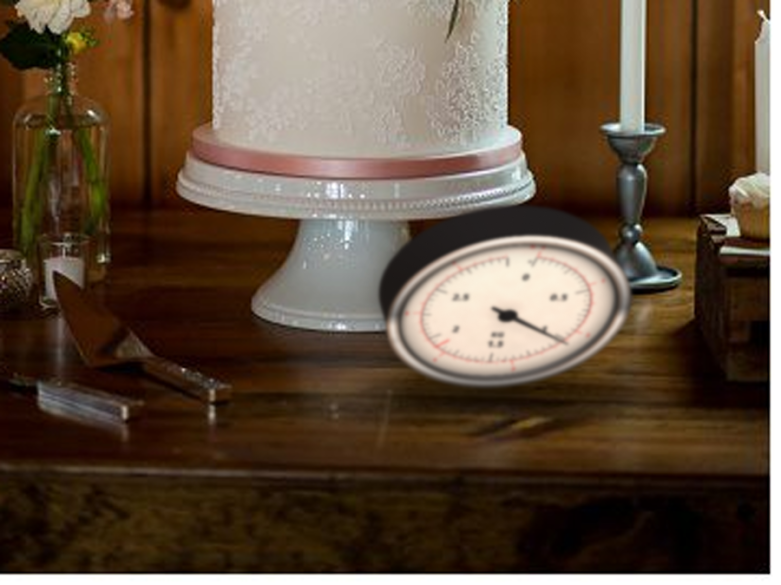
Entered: 1
